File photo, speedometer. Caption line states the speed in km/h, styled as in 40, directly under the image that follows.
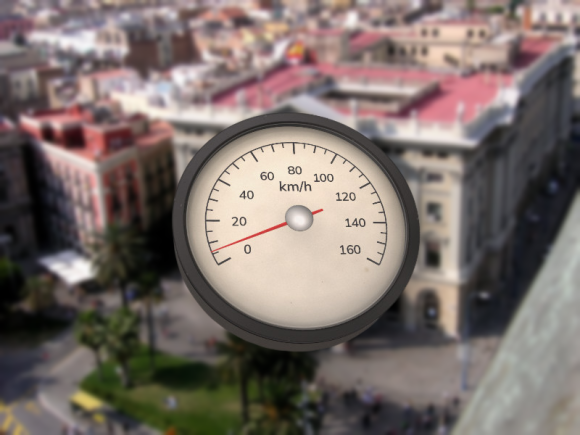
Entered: 5
